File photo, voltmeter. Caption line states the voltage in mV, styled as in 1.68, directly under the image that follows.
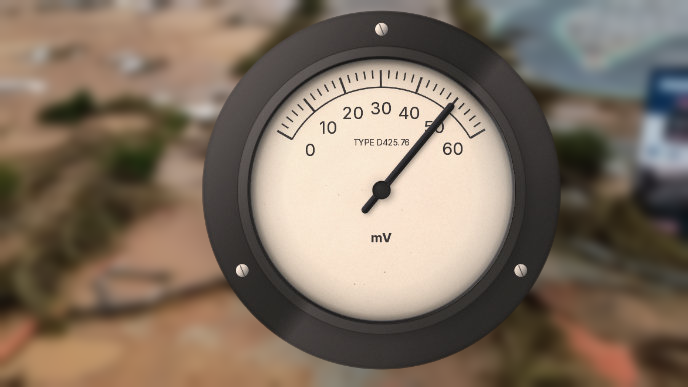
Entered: 50
